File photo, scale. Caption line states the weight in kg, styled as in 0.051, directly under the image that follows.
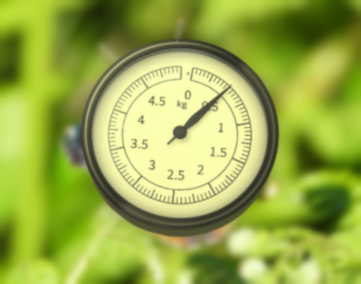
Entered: 0.5
